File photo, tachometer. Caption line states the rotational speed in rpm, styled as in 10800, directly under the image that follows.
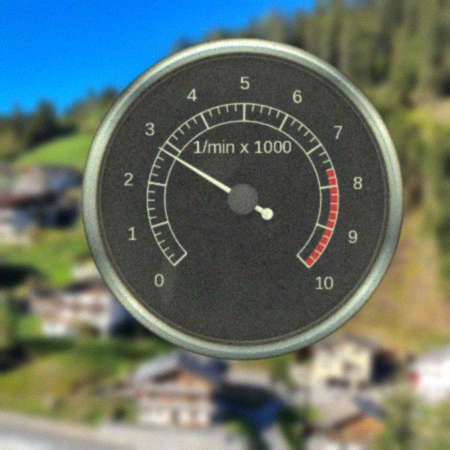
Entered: 2800
